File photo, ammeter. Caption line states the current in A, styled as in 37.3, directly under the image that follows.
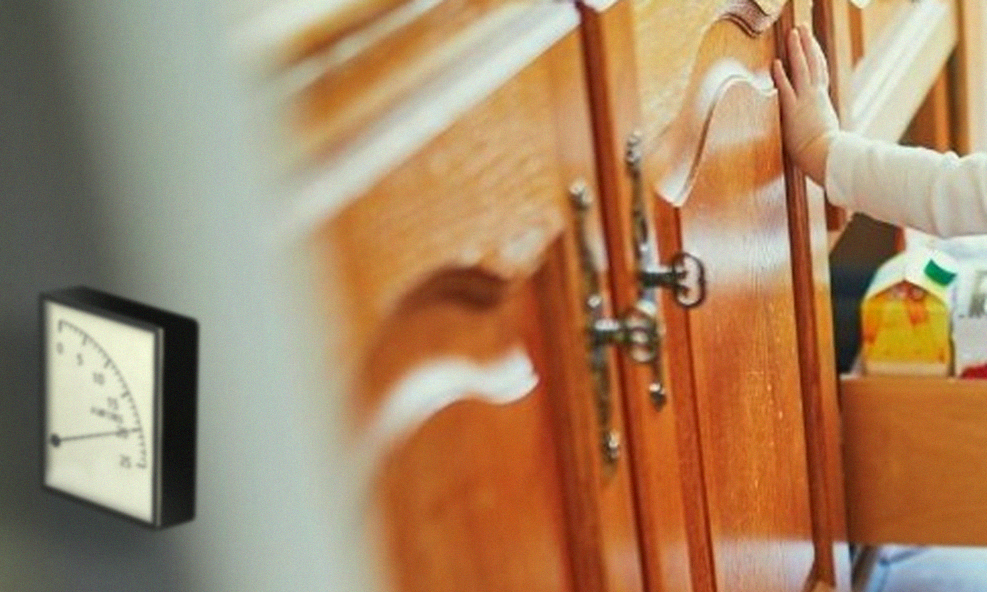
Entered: 20
